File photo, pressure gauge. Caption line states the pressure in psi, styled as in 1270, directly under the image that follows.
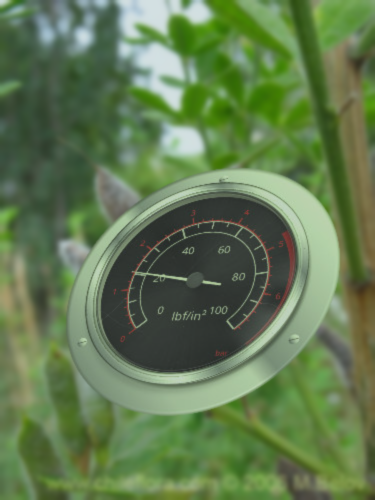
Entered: 20
